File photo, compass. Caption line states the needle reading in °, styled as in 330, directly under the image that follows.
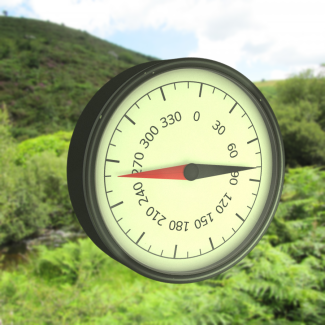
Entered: 260
